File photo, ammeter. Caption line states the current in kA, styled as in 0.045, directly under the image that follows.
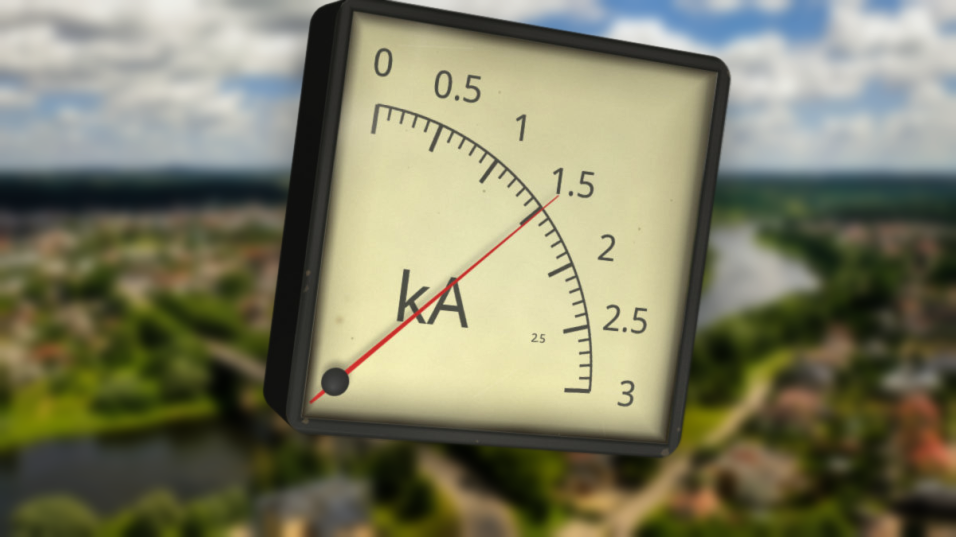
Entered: 1.5
